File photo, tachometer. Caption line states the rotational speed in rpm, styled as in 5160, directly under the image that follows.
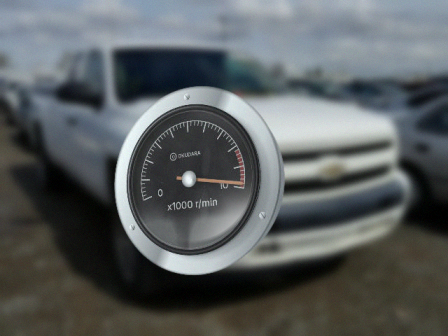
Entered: 9800
